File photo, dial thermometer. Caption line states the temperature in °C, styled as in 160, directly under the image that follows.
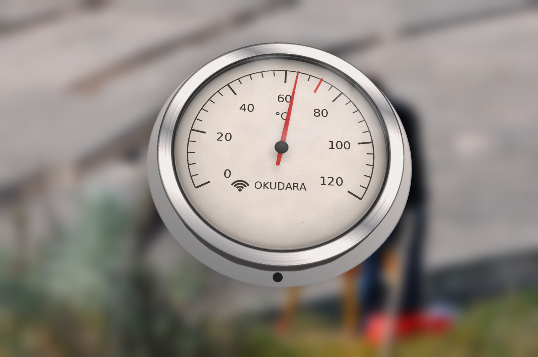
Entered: 64
